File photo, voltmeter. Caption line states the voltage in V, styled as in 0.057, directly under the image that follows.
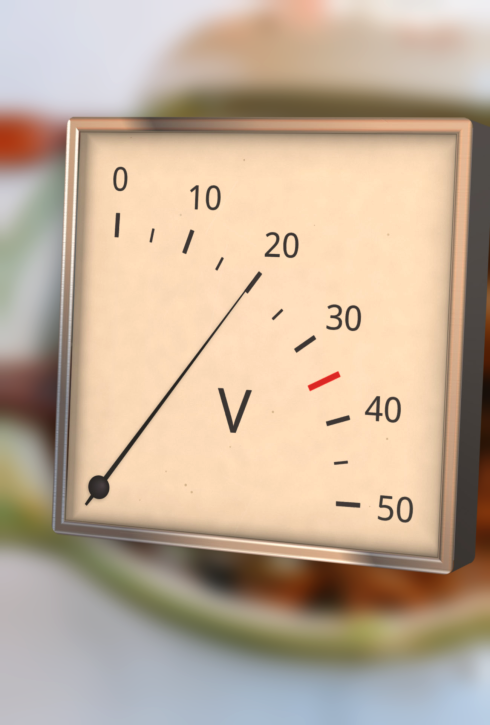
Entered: 20
